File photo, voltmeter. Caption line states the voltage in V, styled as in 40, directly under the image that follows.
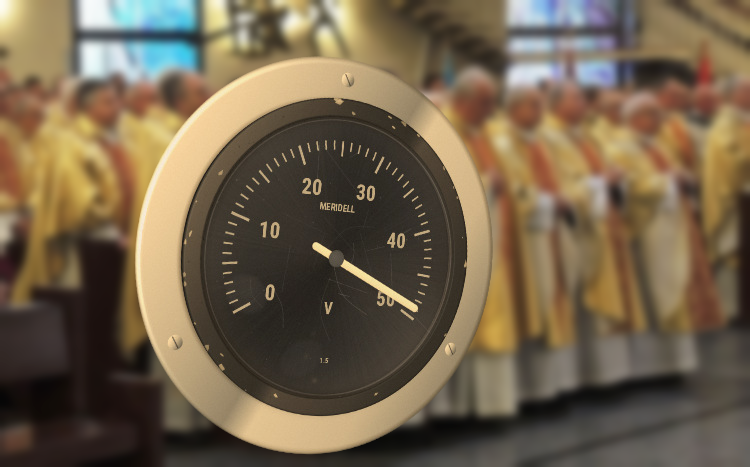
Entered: 49
